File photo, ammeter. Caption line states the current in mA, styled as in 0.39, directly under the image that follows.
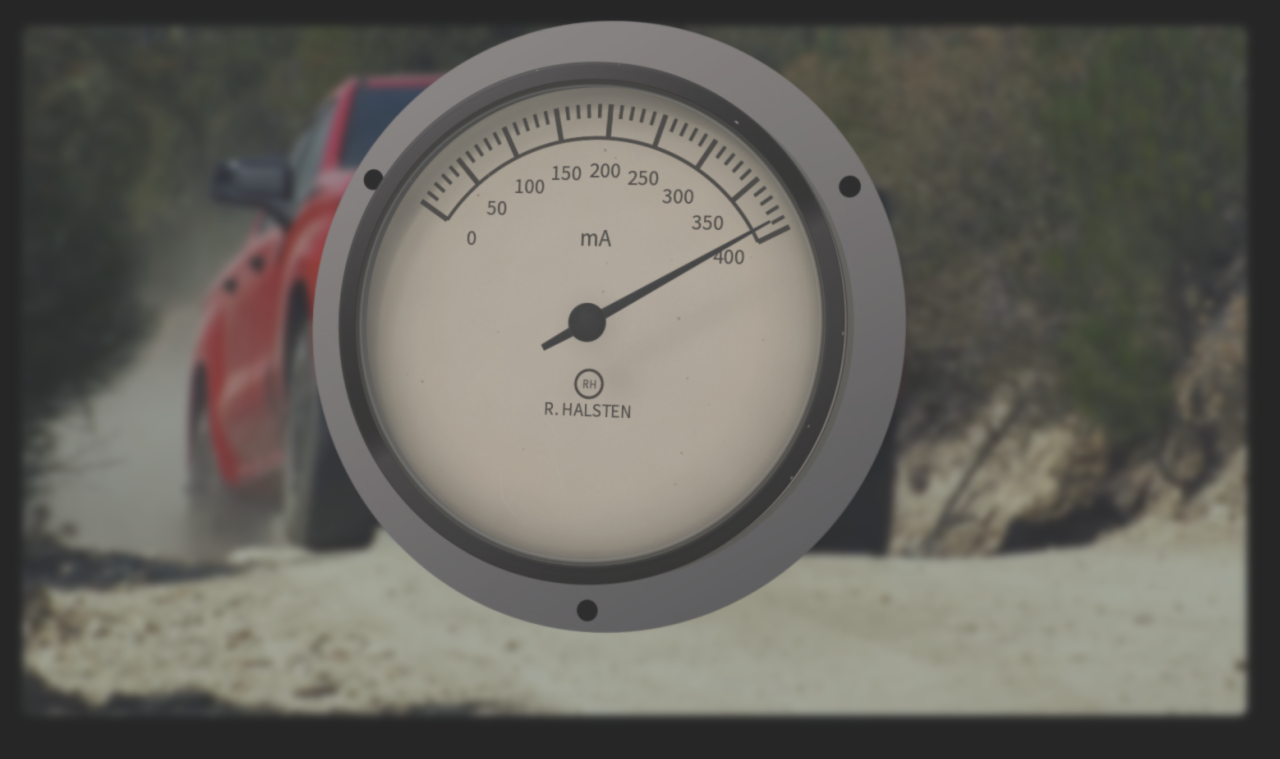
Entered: 390
